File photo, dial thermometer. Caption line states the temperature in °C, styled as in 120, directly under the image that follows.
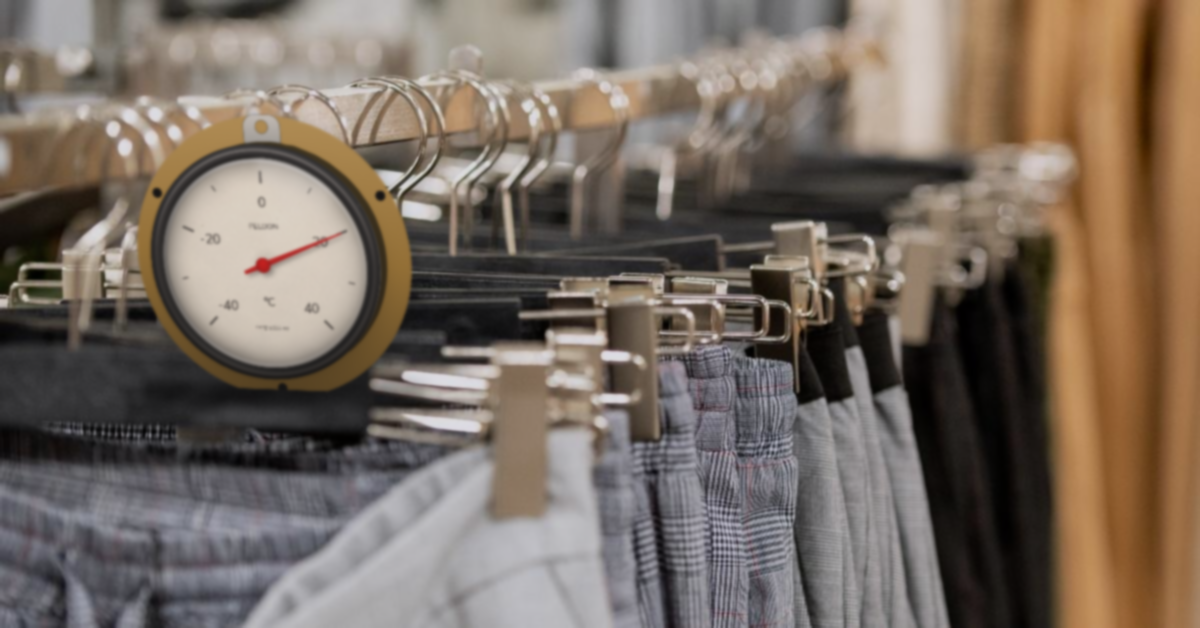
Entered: 20
